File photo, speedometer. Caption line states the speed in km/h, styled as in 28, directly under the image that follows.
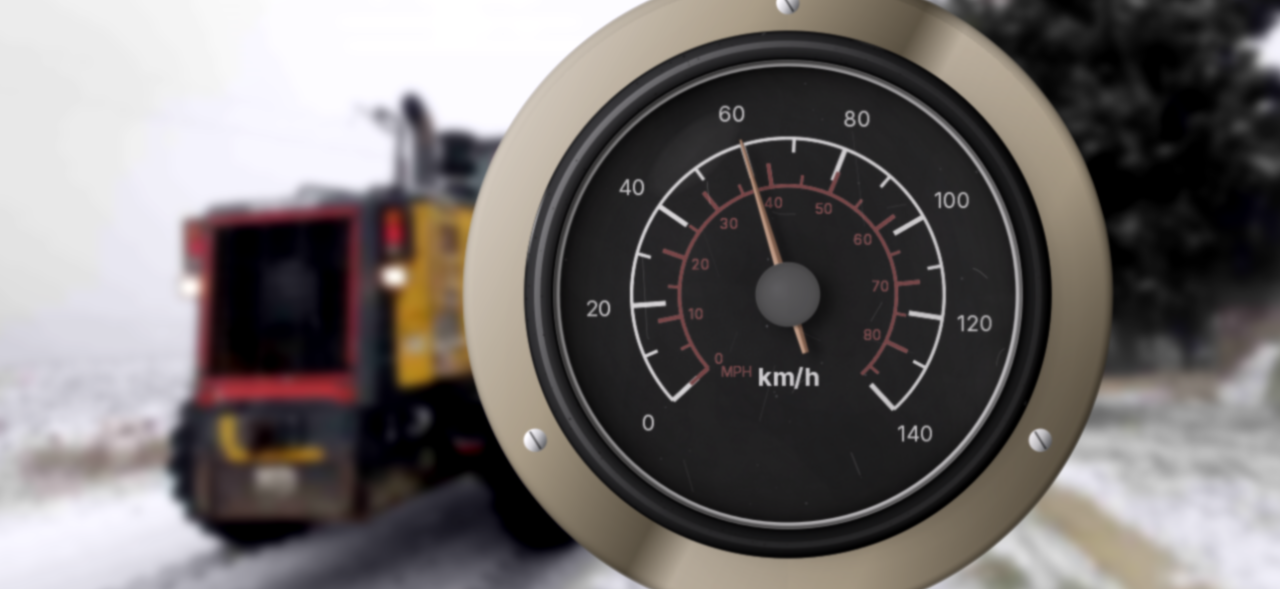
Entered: 60
